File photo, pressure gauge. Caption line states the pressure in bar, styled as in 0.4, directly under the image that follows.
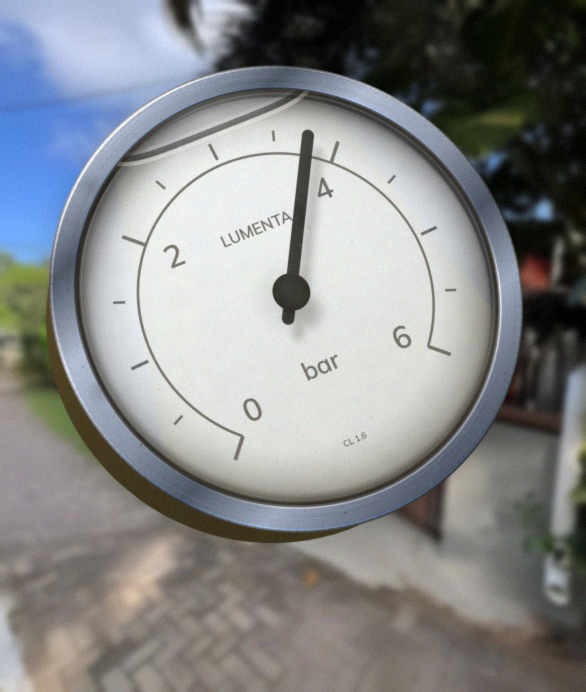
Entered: 3.75
